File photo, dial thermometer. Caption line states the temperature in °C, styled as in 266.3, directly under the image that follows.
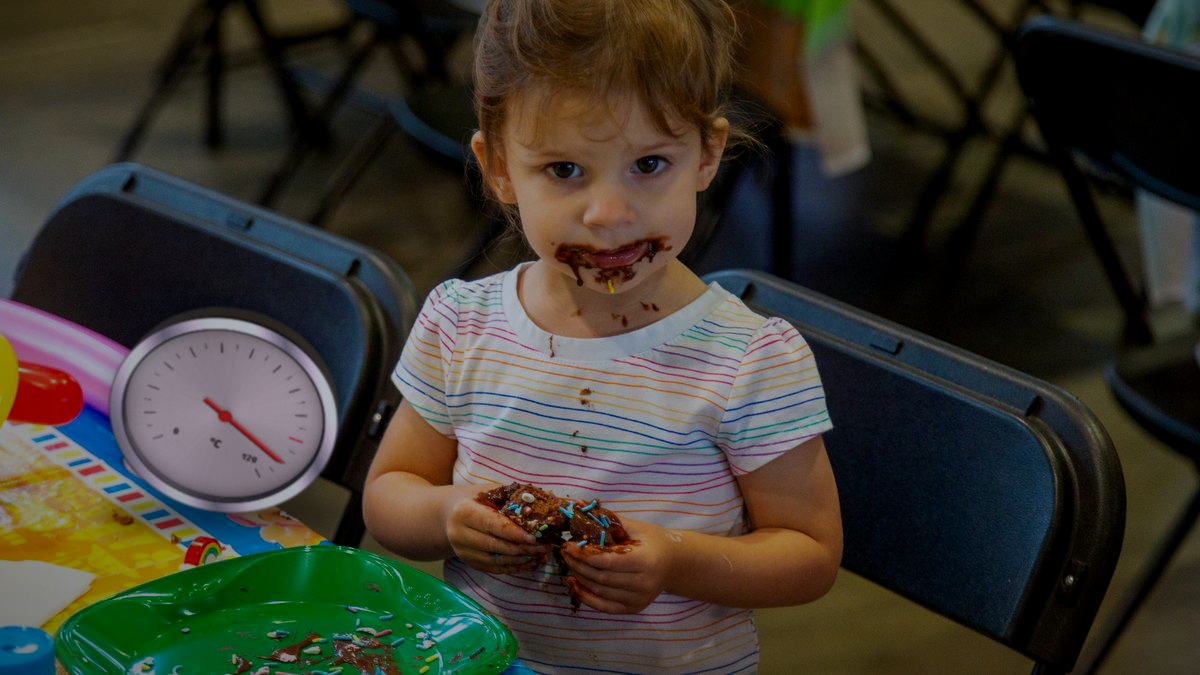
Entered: 110
